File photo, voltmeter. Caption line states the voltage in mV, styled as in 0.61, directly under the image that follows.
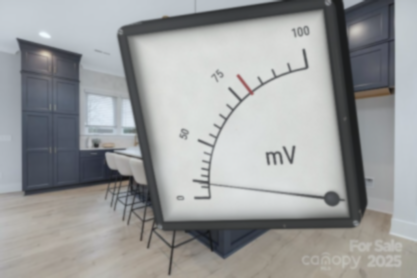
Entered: 25
